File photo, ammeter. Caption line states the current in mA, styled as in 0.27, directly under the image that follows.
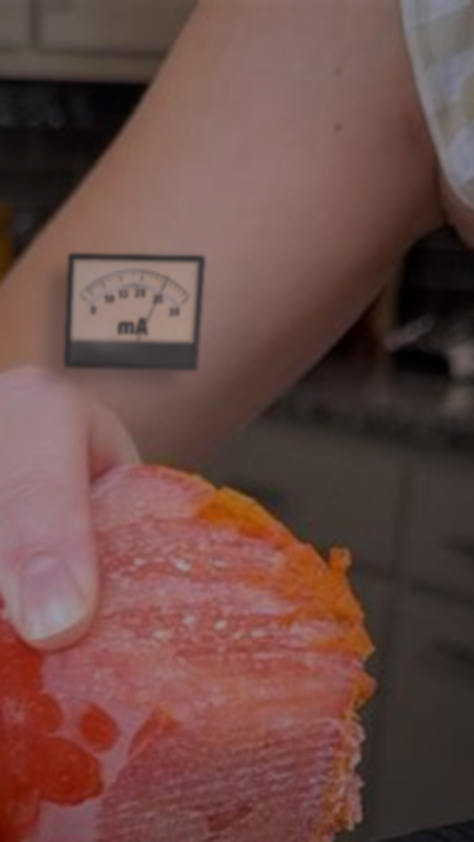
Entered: 25
